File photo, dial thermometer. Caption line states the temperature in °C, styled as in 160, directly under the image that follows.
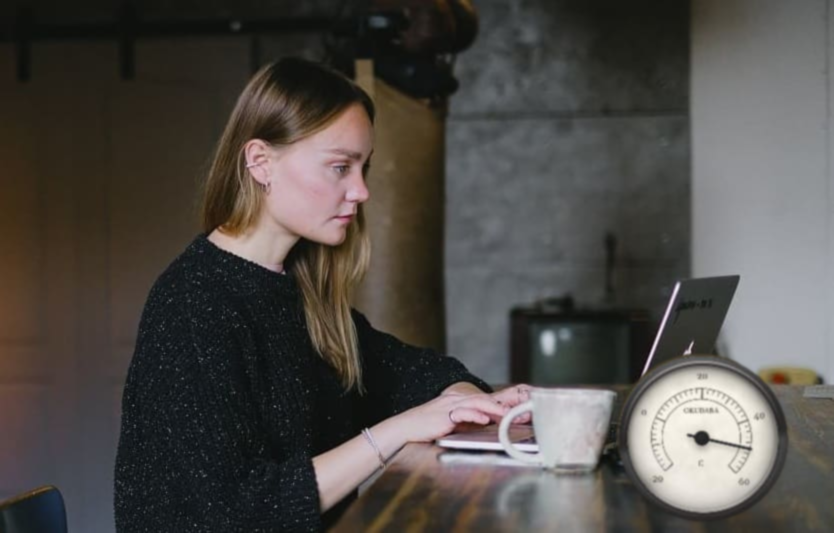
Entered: 50
